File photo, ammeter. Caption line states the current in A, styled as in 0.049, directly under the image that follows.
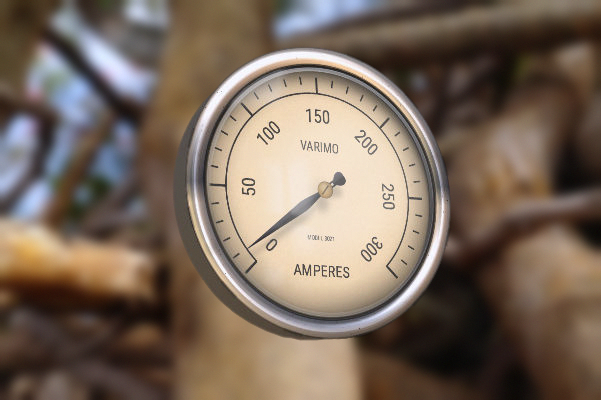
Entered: 10
